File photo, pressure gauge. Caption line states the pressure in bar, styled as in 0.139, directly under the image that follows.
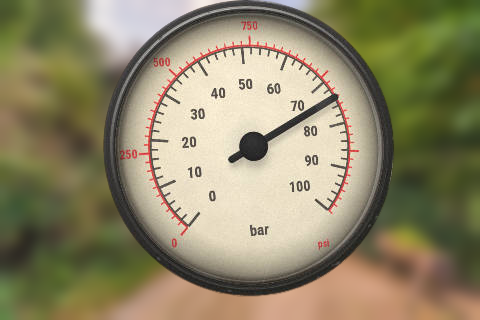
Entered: 74
